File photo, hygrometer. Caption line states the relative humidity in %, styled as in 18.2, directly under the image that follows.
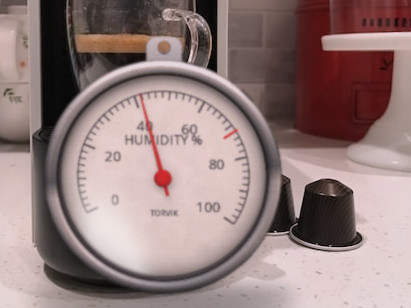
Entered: 42
